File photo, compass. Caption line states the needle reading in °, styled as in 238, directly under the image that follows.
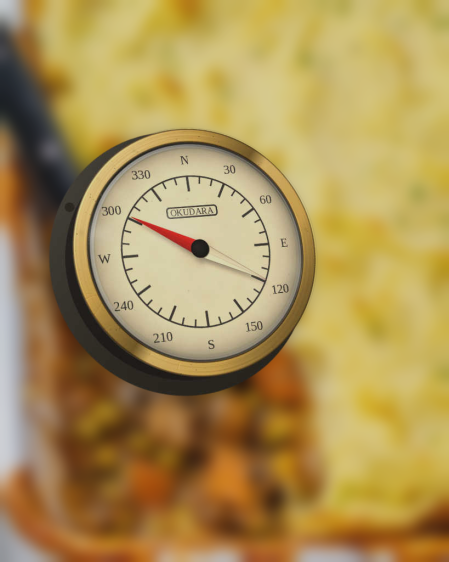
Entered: 300
